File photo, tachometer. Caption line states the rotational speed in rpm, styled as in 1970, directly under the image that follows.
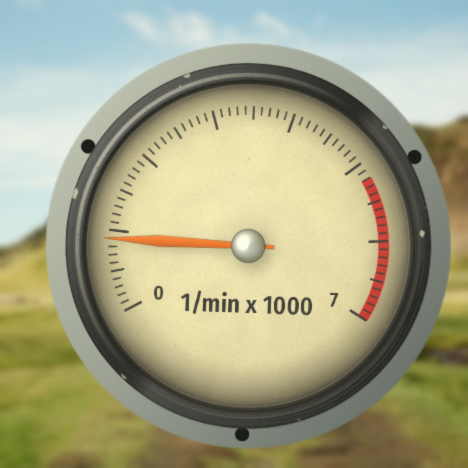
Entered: 900
